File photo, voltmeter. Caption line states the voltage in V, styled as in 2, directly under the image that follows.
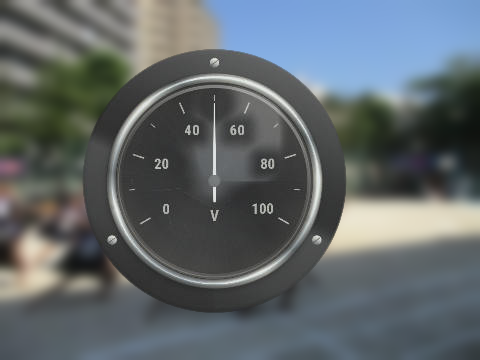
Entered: 50
